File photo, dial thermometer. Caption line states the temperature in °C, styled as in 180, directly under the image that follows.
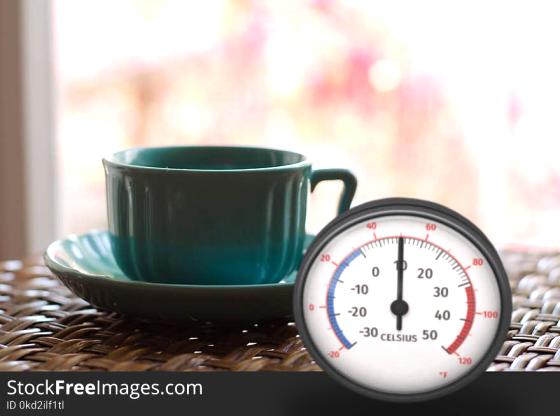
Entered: 10
